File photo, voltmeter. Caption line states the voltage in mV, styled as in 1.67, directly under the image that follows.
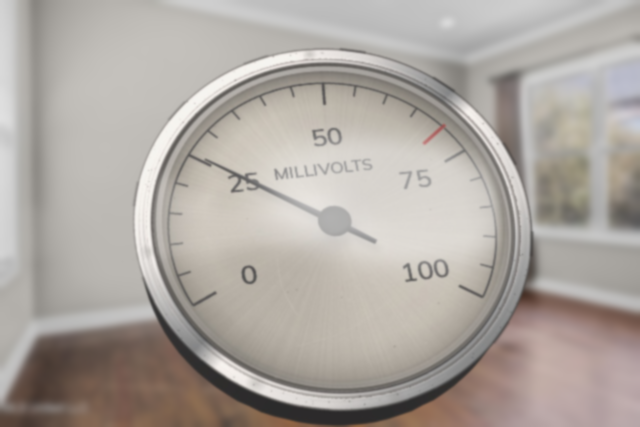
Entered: 25
